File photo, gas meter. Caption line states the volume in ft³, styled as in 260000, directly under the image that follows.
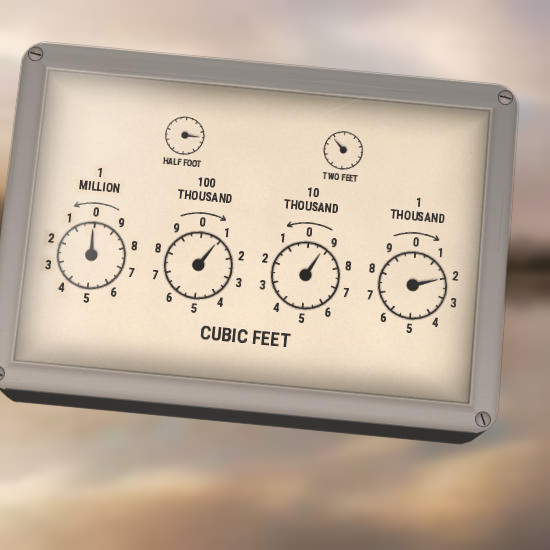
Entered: 9200
